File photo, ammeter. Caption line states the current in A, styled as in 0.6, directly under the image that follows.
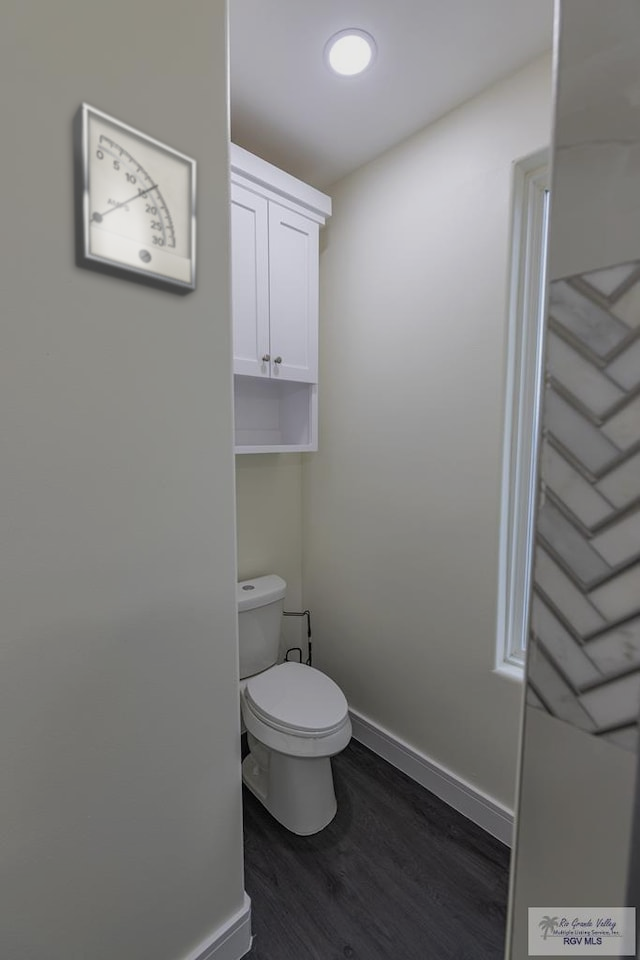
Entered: 15
